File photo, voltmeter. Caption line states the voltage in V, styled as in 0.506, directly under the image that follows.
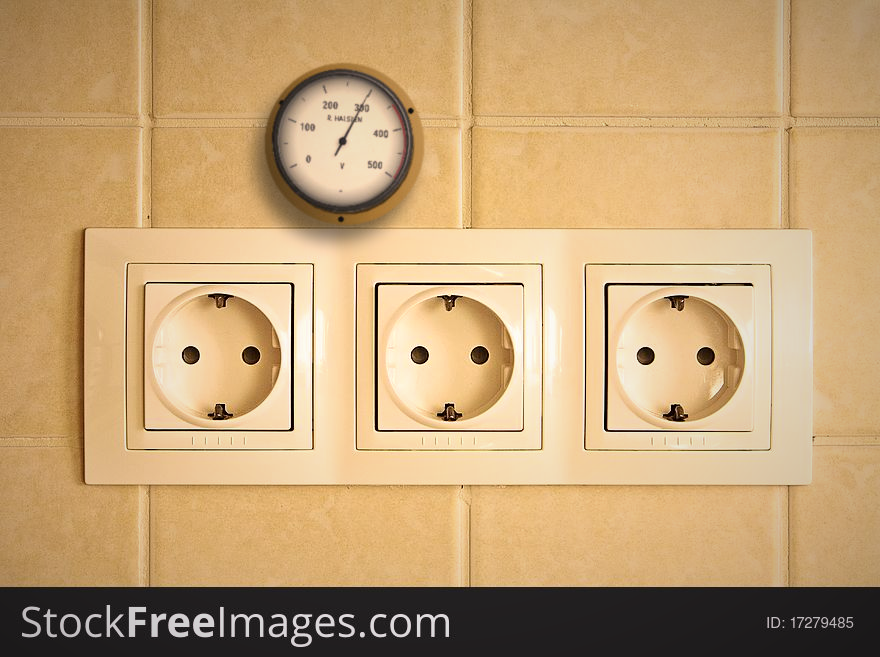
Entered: 300
